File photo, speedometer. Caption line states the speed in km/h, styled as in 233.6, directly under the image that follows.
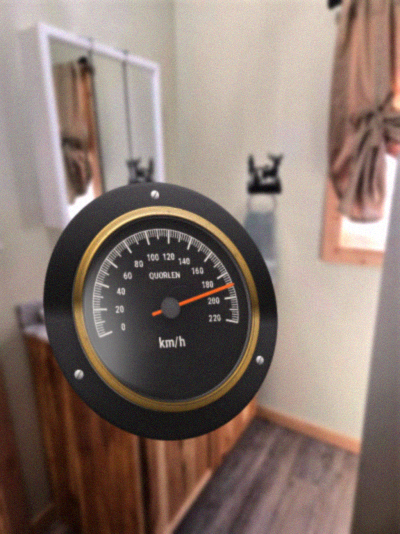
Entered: 190
